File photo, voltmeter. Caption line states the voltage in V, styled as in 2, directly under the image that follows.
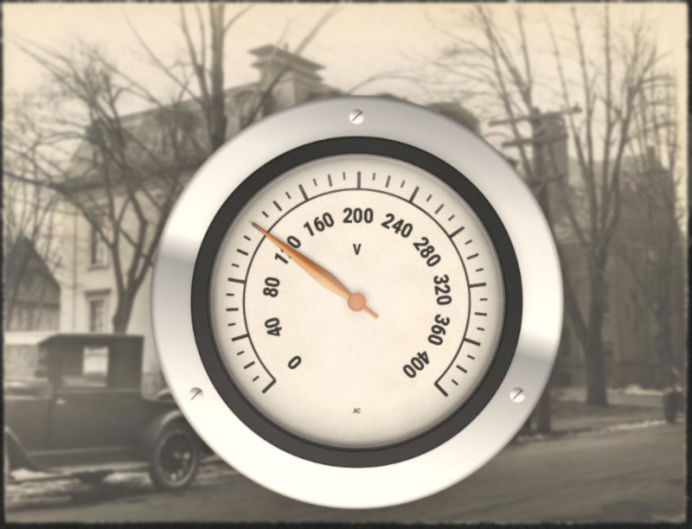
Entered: 120
